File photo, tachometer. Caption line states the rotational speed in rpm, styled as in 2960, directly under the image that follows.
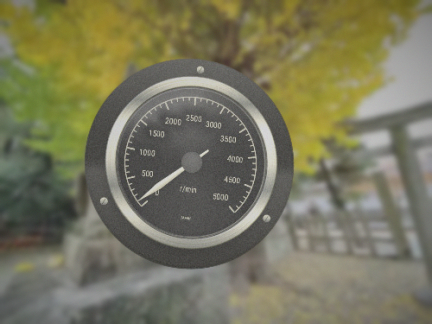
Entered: 100
